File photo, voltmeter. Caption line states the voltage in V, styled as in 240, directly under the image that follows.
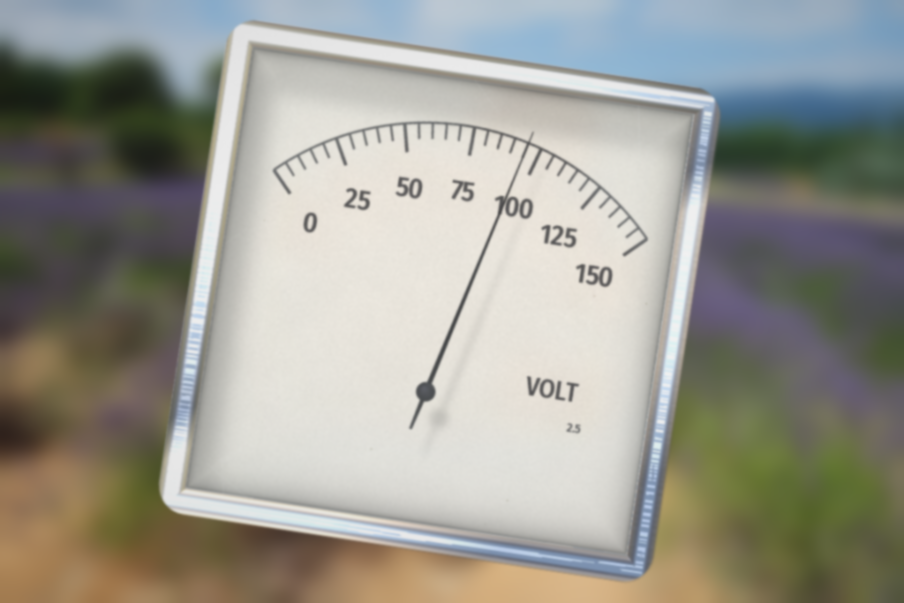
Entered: 95
